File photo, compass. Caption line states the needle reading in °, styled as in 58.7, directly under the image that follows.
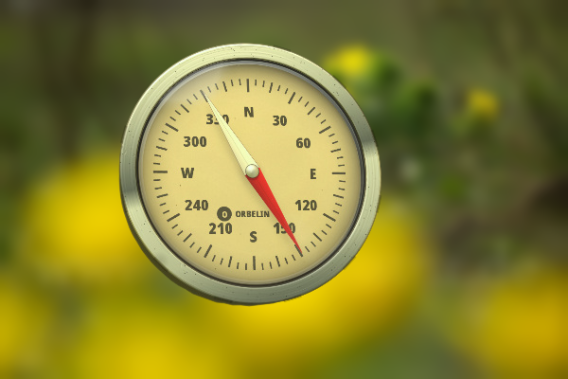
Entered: 150
